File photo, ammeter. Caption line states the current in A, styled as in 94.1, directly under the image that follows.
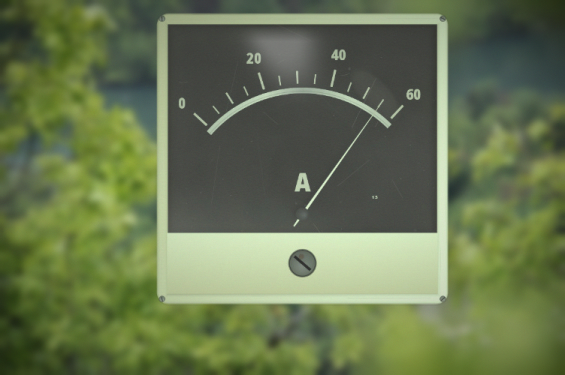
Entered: 55
